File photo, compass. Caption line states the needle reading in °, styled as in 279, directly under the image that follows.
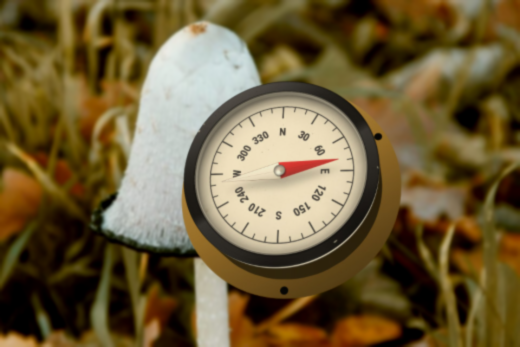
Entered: 80
